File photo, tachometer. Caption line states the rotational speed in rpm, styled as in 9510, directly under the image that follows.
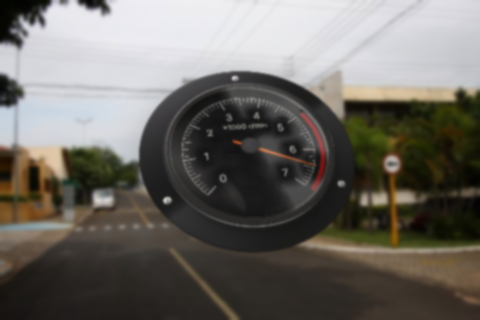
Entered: 6500
